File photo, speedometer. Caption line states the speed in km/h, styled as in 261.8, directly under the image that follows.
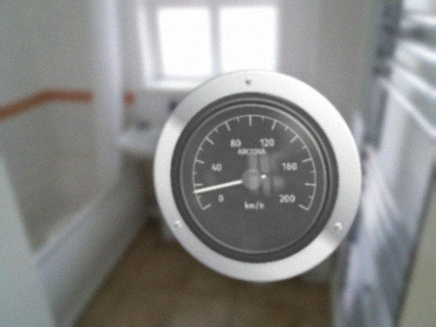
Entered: 15
